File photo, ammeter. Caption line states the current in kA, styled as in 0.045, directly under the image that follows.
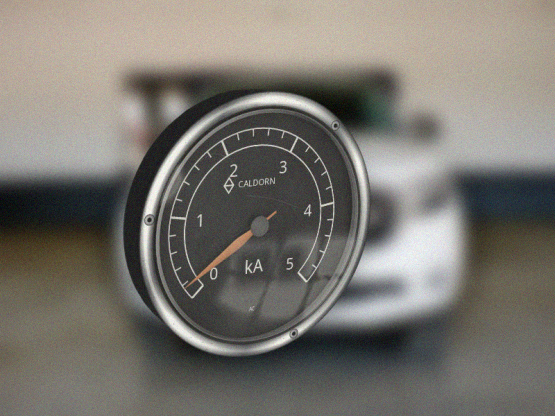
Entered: 0.2
